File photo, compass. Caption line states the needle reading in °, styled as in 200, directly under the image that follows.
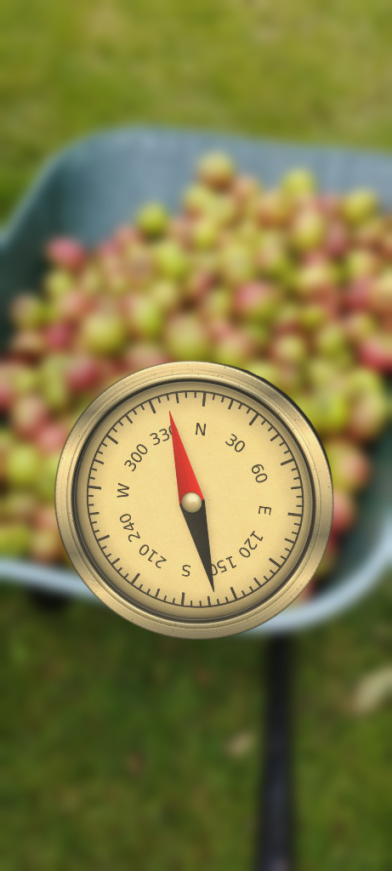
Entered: 340
